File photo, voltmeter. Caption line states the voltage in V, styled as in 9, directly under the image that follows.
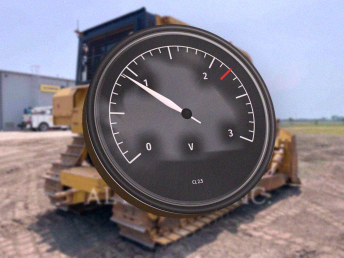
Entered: 0.9
